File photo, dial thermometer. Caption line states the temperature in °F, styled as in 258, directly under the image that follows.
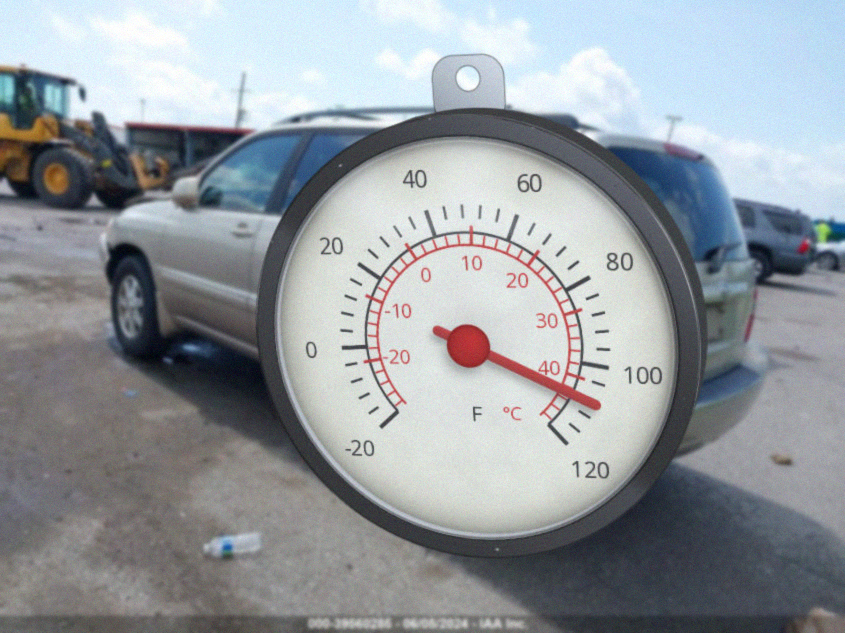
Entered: 108
